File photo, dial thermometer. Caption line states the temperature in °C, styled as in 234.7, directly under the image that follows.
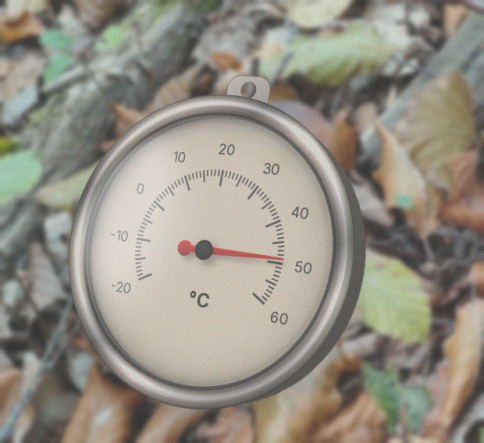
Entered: 49
